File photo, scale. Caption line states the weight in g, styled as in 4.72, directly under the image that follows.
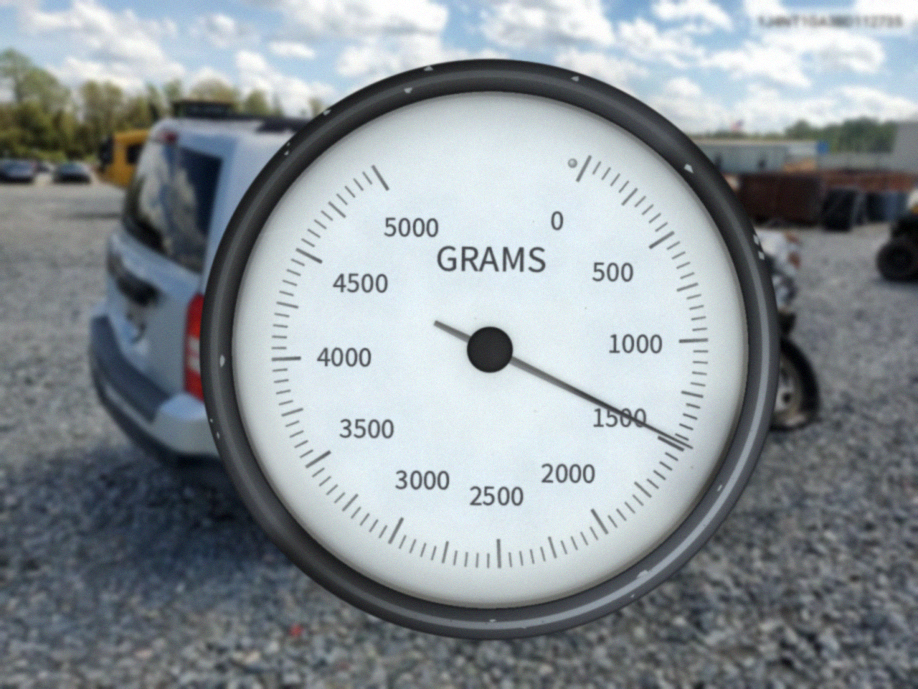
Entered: 1475
